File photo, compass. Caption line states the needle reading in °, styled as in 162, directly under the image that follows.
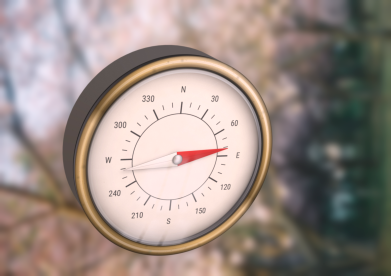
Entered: 80
